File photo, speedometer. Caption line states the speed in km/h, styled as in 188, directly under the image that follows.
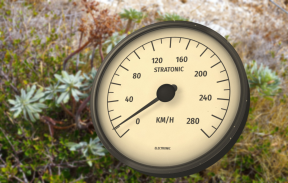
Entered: 10
